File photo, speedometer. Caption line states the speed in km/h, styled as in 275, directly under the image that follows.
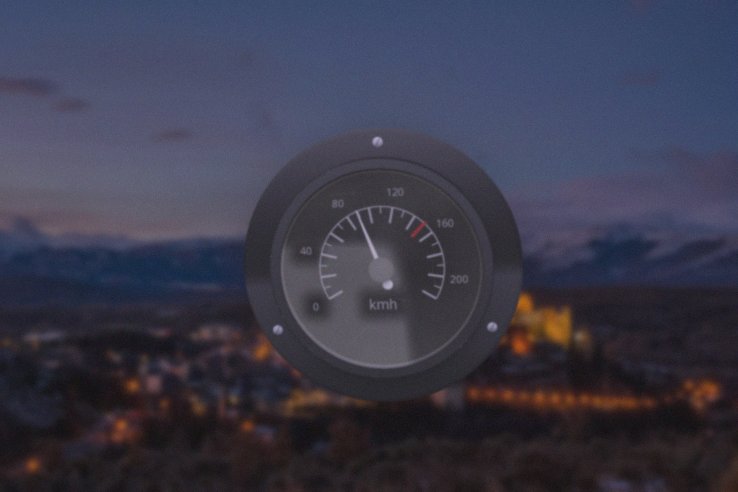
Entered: 90
